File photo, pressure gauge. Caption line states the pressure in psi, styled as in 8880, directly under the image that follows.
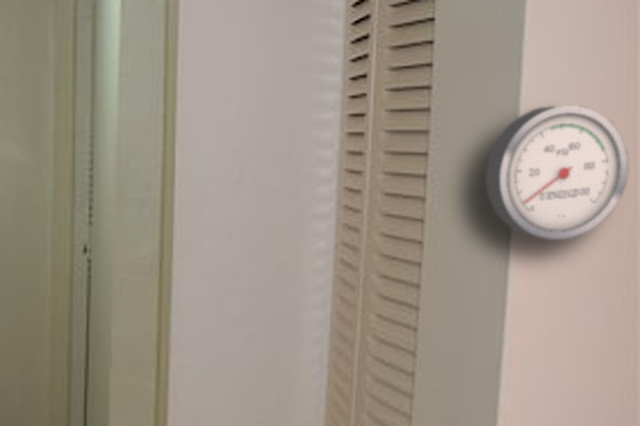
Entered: 5
